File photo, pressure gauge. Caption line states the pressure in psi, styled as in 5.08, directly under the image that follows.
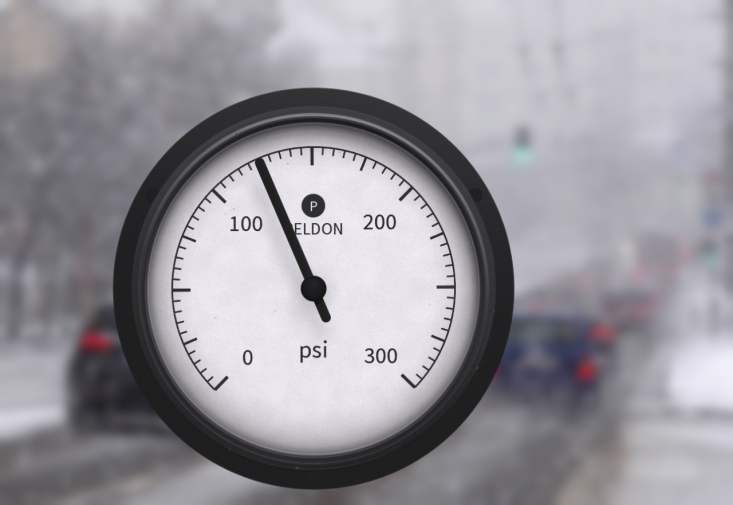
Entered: 125
